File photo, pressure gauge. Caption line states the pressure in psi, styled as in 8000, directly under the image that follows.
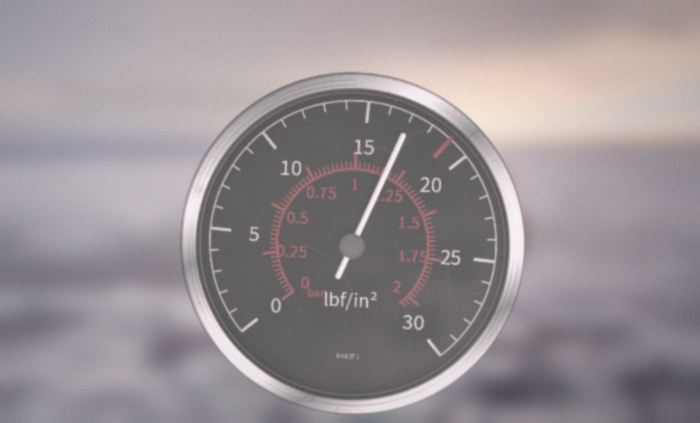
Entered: 17
